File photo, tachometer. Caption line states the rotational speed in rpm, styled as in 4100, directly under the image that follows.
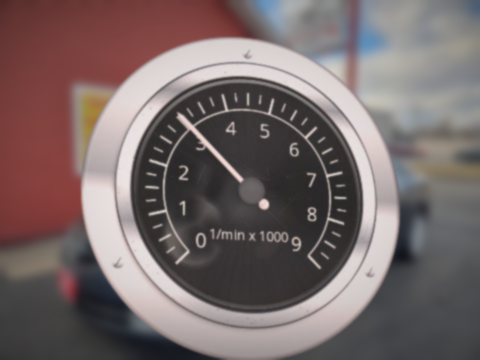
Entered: 3000
